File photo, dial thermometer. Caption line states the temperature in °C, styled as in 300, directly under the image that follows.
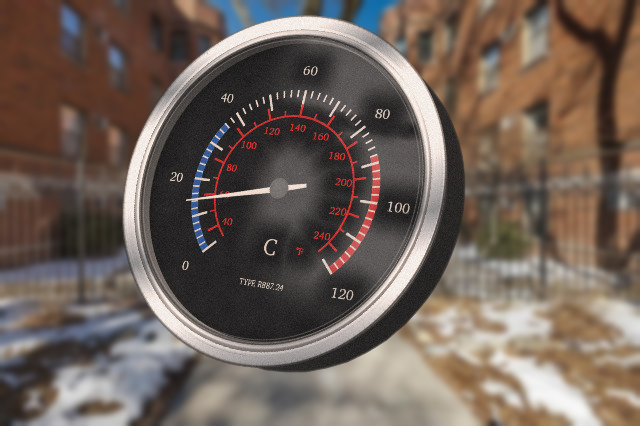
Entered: 14
